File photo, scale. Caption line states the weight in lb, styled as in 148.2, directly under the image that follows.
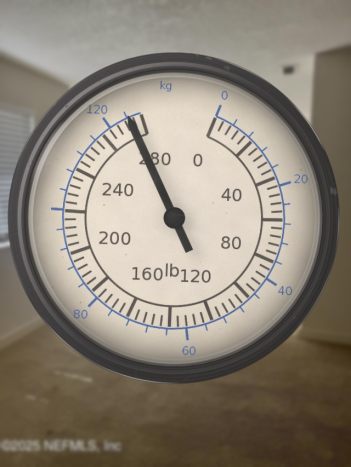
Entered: 274
